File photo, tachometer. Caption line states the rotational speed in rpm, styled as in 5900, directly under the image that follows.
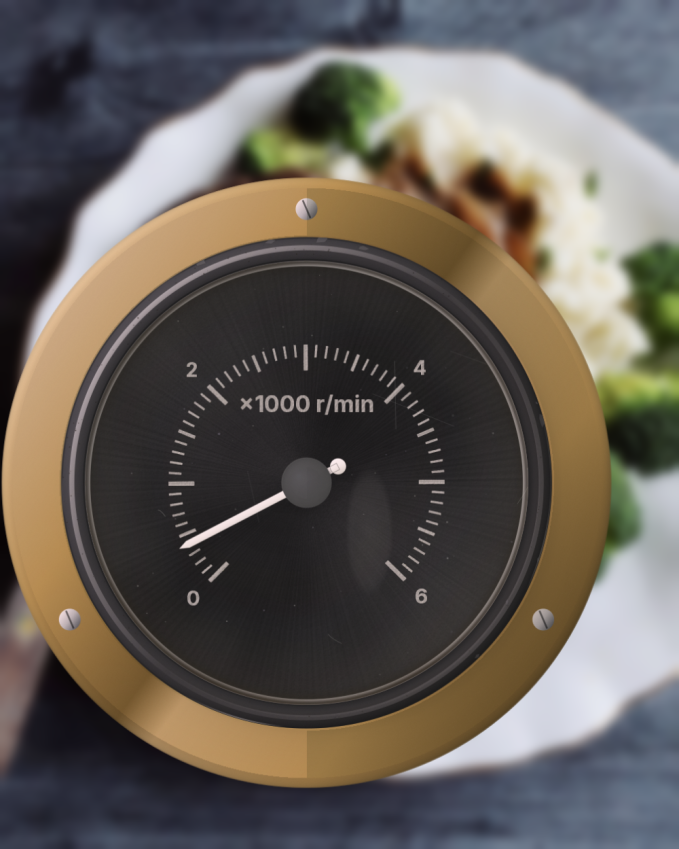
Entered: 400
